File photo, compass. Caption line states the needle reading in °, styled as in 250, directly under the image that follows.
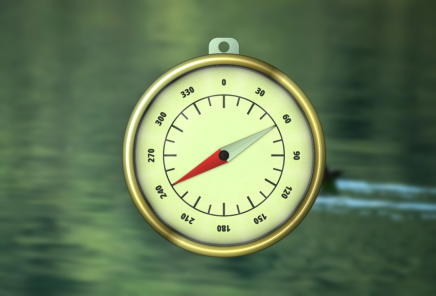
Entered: 240
